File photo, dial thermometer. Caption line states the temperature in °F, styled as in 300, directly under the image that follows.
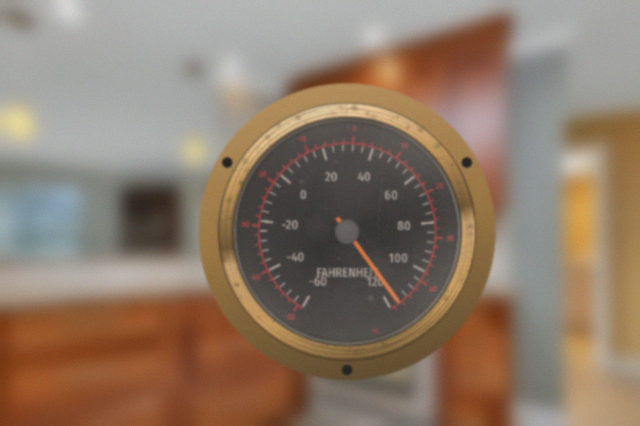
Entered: 116
